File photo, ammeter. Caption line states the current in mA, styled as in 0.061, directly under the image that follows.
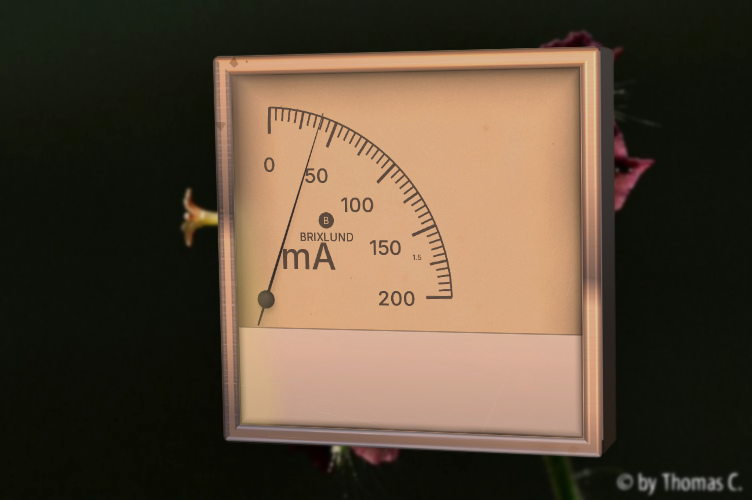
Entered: 40
